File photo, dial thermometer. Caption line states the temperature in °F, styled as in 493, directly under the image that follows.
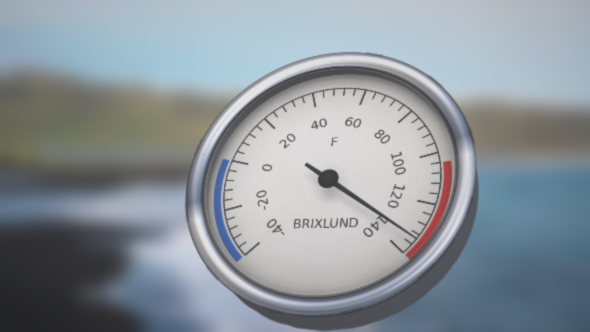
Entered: 134
